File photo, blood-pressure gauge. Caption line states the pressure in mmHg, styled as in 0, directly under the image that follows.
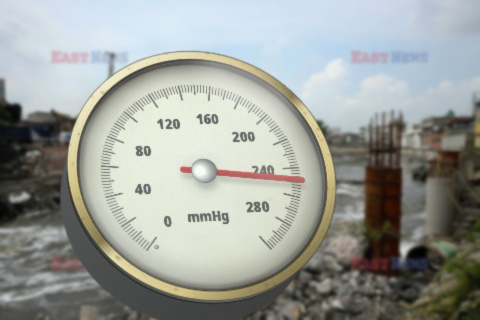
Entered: 250
